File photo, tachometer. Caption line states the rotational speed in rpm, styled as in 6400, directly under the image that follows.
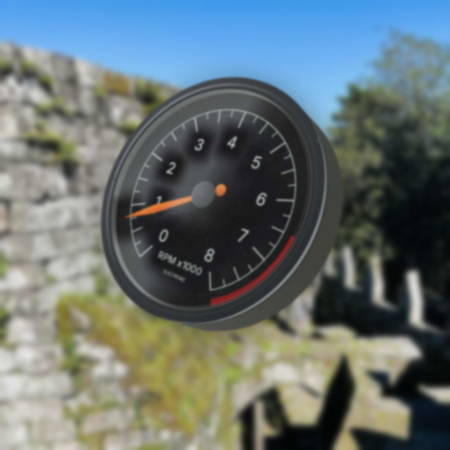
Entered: 750
